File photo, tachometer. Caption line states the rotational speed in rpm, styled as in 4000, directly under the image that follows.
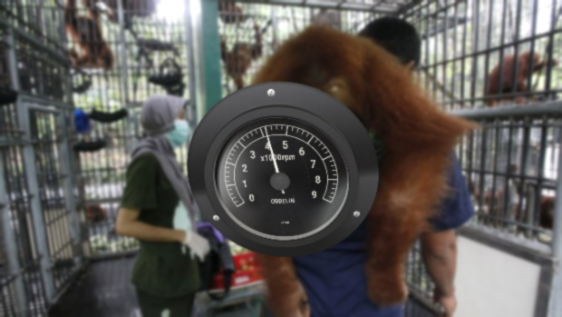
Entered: 4200
